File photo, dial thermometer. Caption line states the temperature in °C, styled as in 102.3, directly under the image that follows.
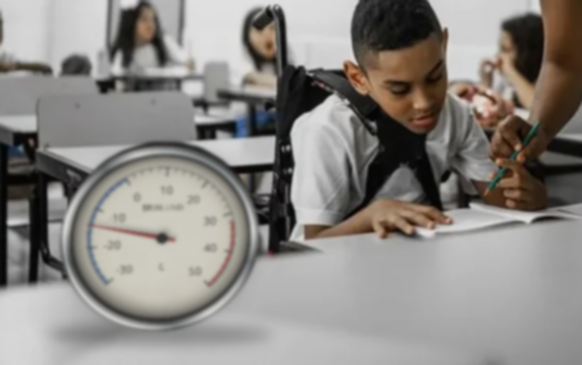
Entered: -14
